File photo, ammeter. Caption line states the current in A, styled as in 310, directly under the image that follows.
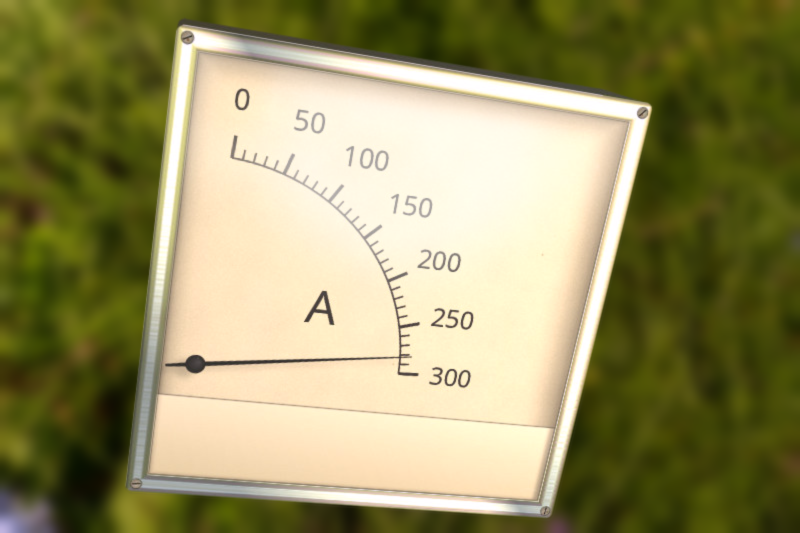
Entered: 280
